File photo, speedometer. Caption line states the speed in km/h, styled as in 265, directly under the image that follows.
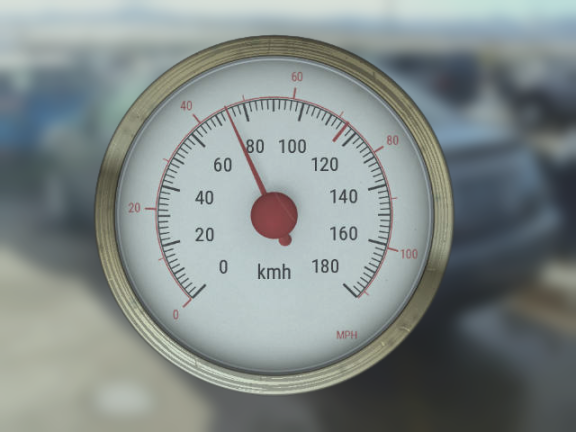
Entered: 74
